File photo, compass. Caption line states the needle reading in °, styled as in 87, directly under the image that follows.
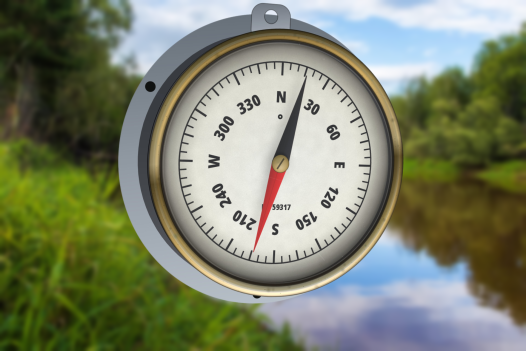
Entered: 195
